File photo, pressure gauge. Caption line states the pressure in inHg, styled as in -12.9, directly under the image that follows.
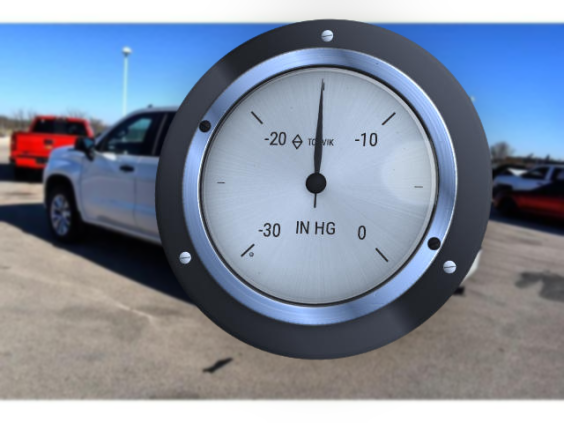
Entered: -15
